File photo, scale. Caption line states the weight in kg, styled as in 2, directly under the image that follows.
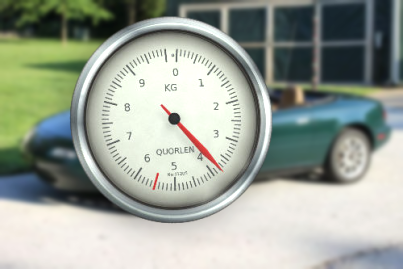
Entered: 3.8
